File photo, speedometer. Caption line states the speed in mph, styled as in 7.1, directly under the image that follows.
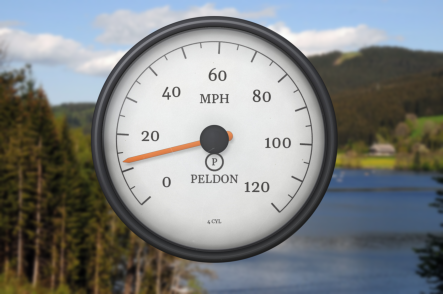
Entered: 12.5
